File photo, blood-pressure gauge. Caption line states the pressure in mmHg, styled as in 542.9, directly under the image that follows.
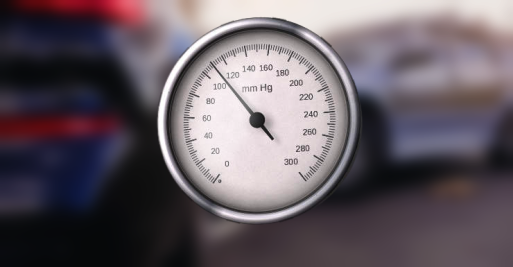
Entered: 110
